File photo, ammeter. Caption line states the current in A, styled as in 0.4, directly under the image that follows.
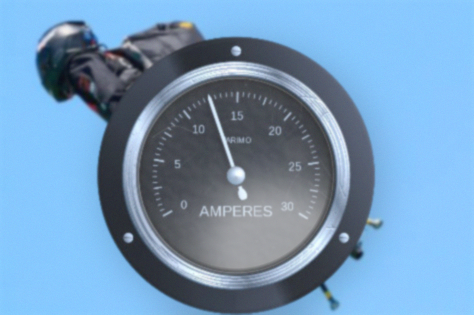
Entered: 12.5
